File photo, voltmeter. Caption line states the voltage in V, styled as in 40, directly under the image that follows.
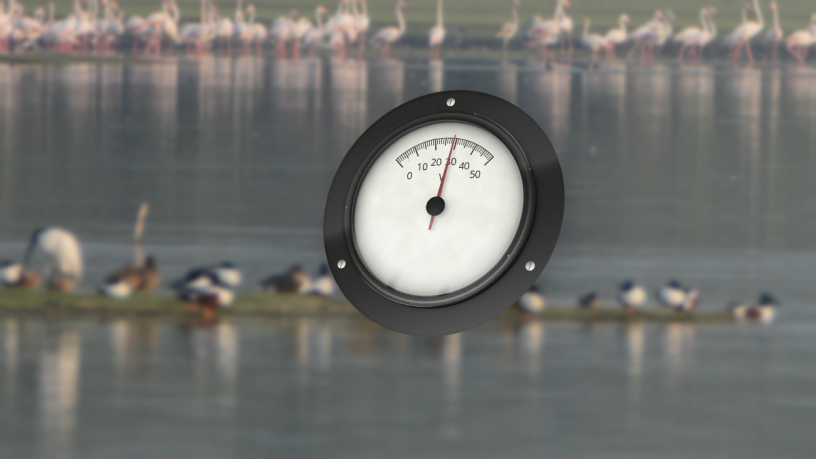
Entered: 30
